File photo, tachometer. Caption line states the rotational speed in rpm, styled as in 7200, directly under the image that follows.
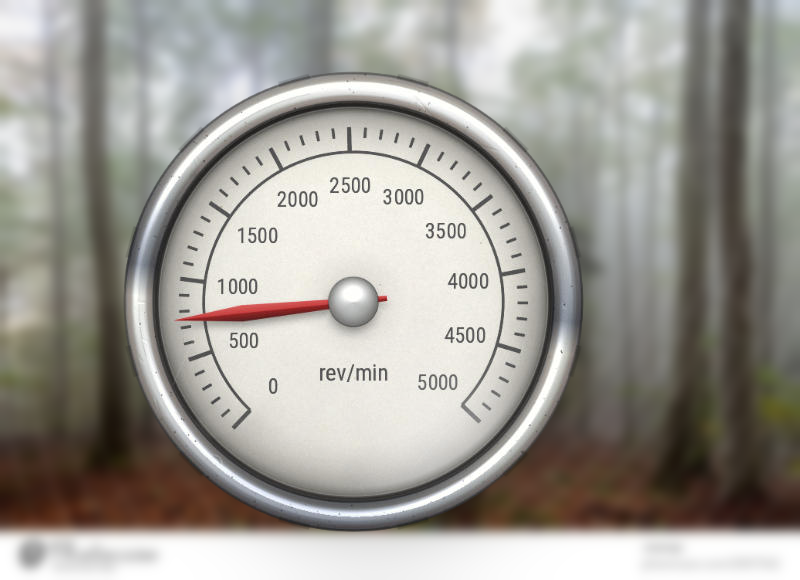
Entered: 750
